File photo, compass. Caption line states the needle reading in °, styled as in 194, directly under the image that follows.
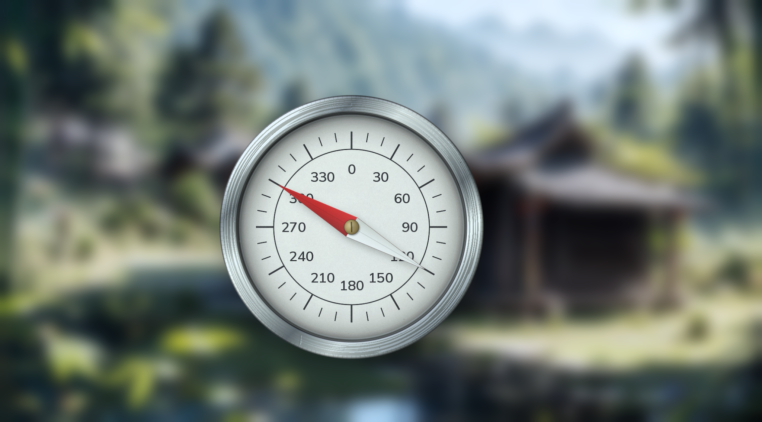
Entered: 300
